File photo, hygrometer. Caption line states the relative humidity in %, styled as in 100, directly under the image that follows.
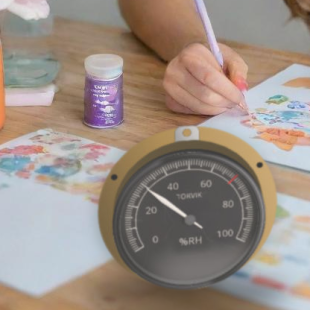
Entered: 30
